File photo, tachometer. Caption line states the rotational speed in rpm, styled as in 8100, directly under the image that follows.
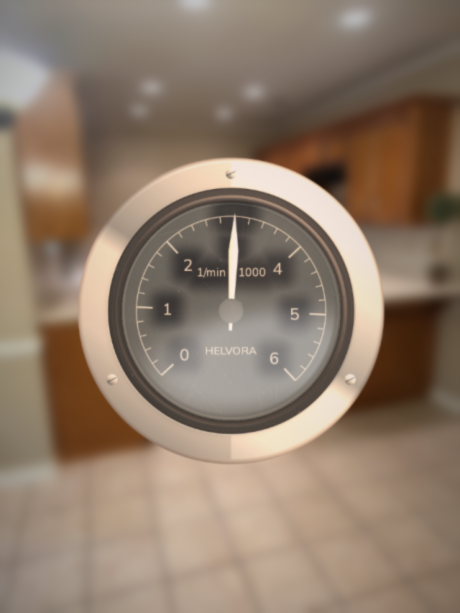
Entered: 3000
